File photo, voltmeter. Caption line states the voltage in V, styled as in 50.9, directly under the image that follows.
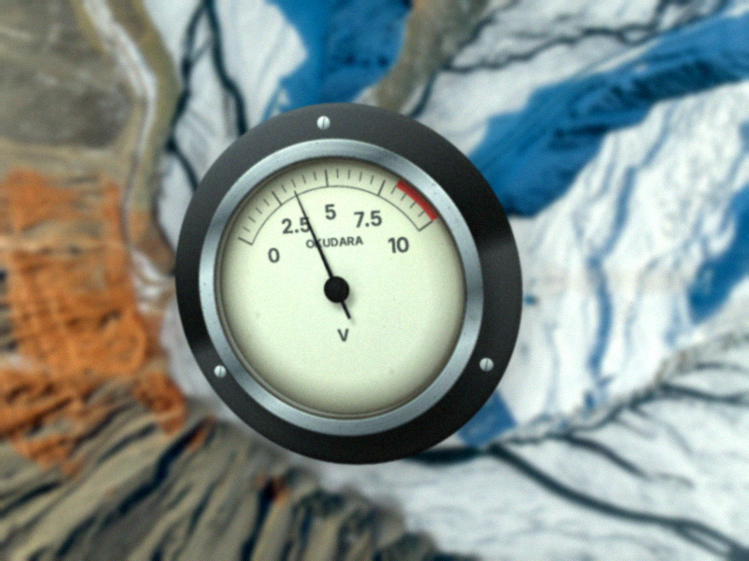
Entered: 3.5
